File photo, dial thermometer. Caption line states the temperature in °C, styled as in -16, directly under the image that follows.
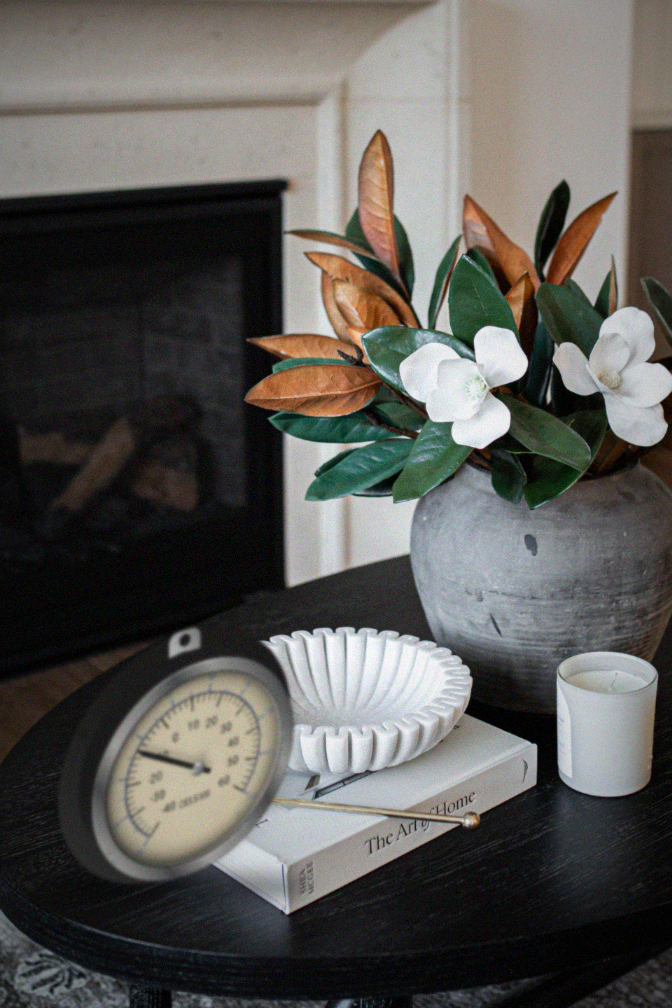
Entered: -10
